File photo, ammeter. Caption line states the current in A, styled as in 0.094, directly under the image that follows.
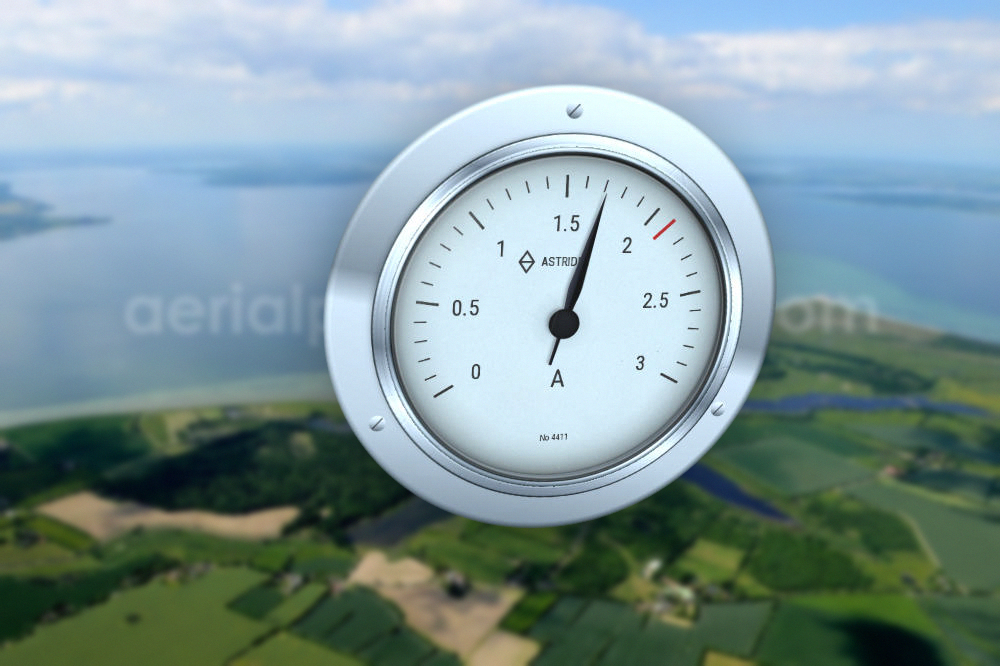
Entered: 1.7
